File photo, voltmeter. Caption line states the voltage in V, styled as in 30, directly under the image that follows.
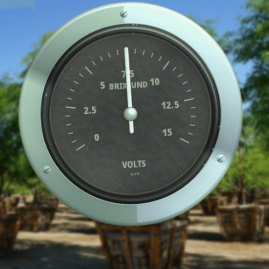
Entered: 7.5
